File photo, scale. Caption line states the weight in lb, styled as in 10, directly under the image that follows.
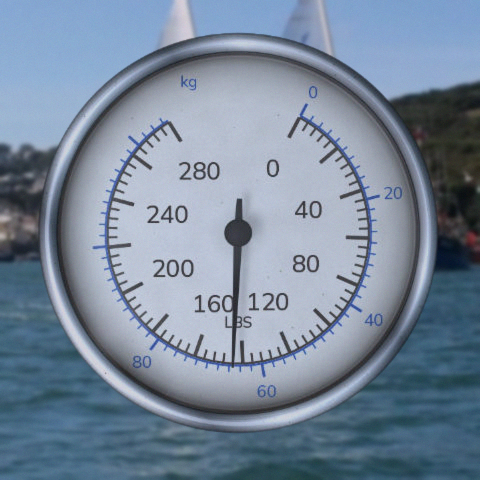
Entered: 144
